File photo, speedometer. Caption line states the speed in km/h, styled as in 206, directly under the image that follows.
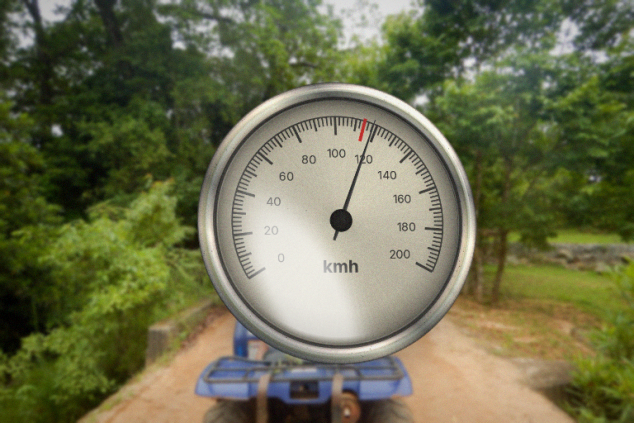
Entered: 118
